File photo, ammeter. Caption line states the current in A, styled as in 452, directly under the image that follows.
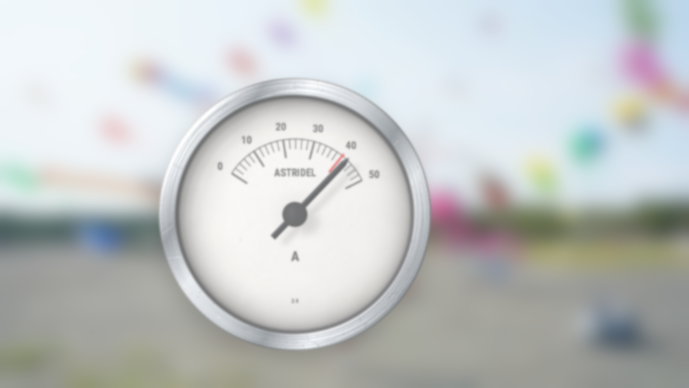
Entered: 42
